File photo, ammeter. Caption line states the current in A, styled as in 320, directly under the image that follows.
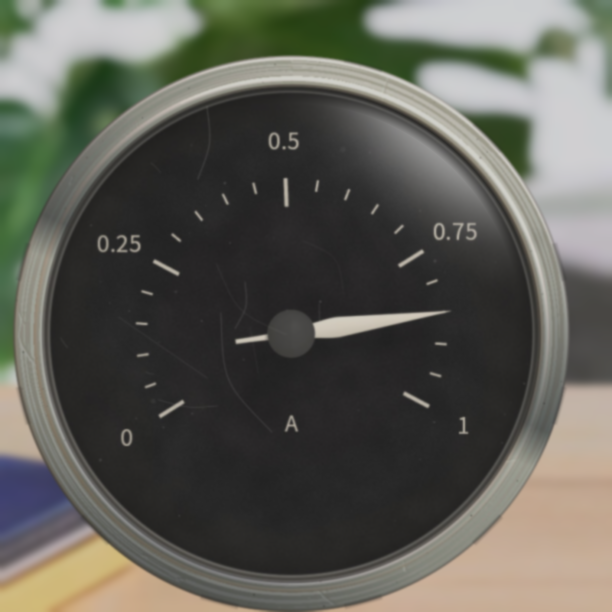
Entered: 0.85
